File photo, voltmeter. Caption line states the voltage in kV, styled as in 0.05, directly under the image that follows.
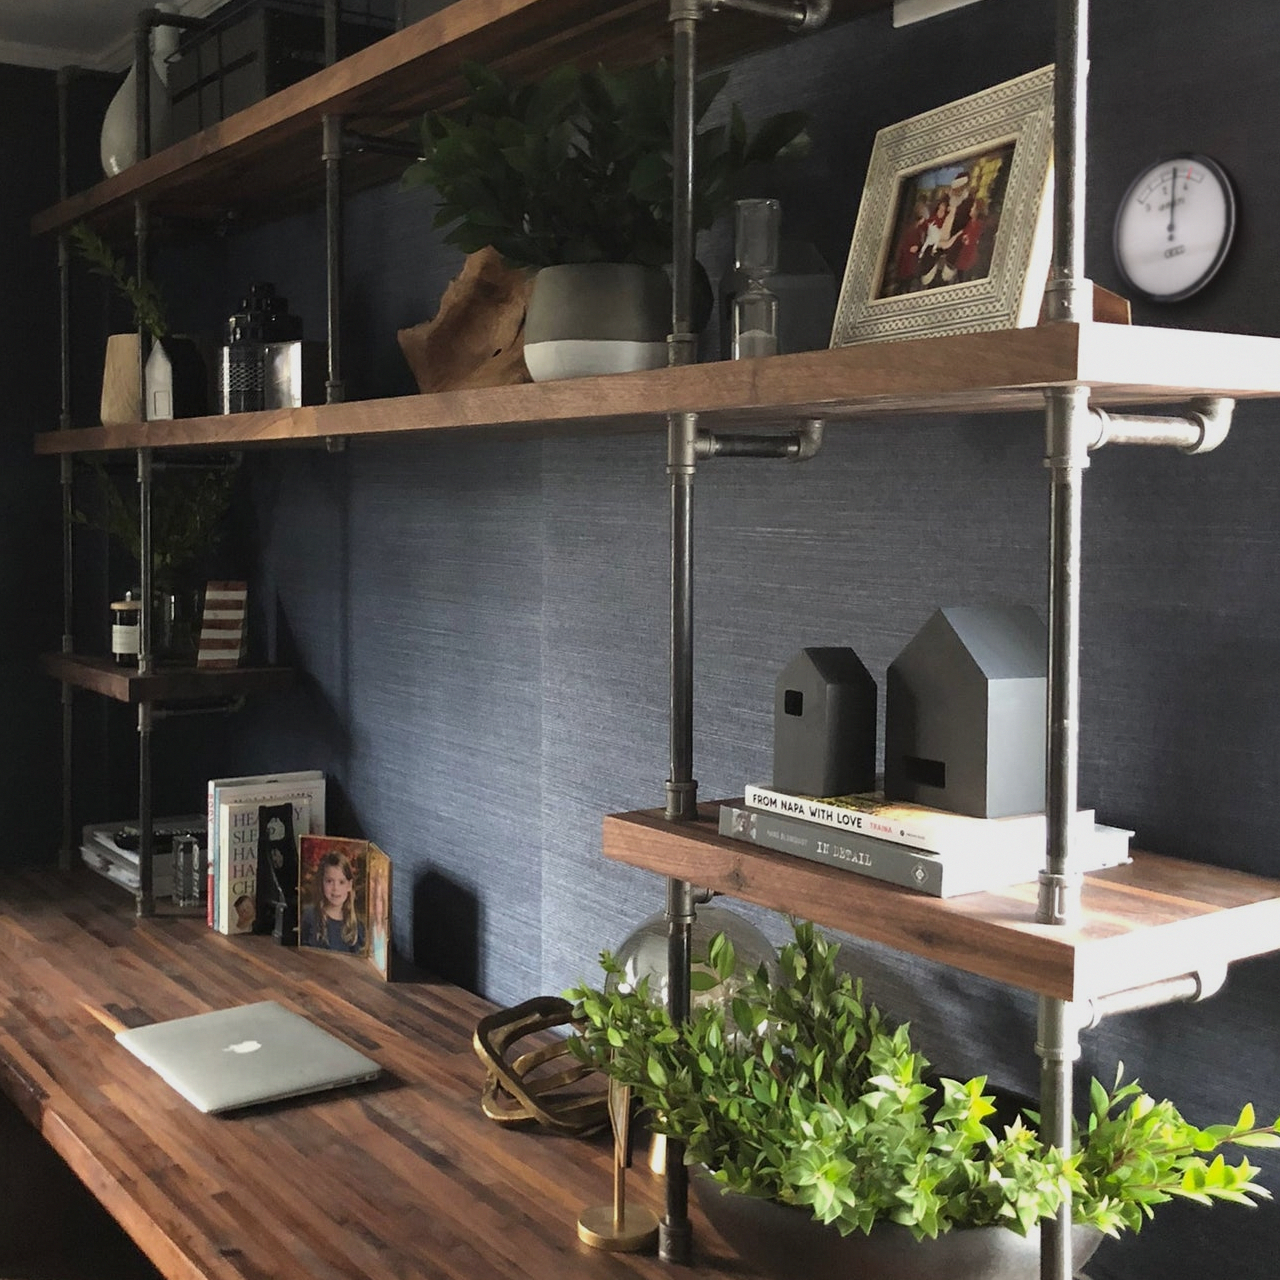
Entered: 3
